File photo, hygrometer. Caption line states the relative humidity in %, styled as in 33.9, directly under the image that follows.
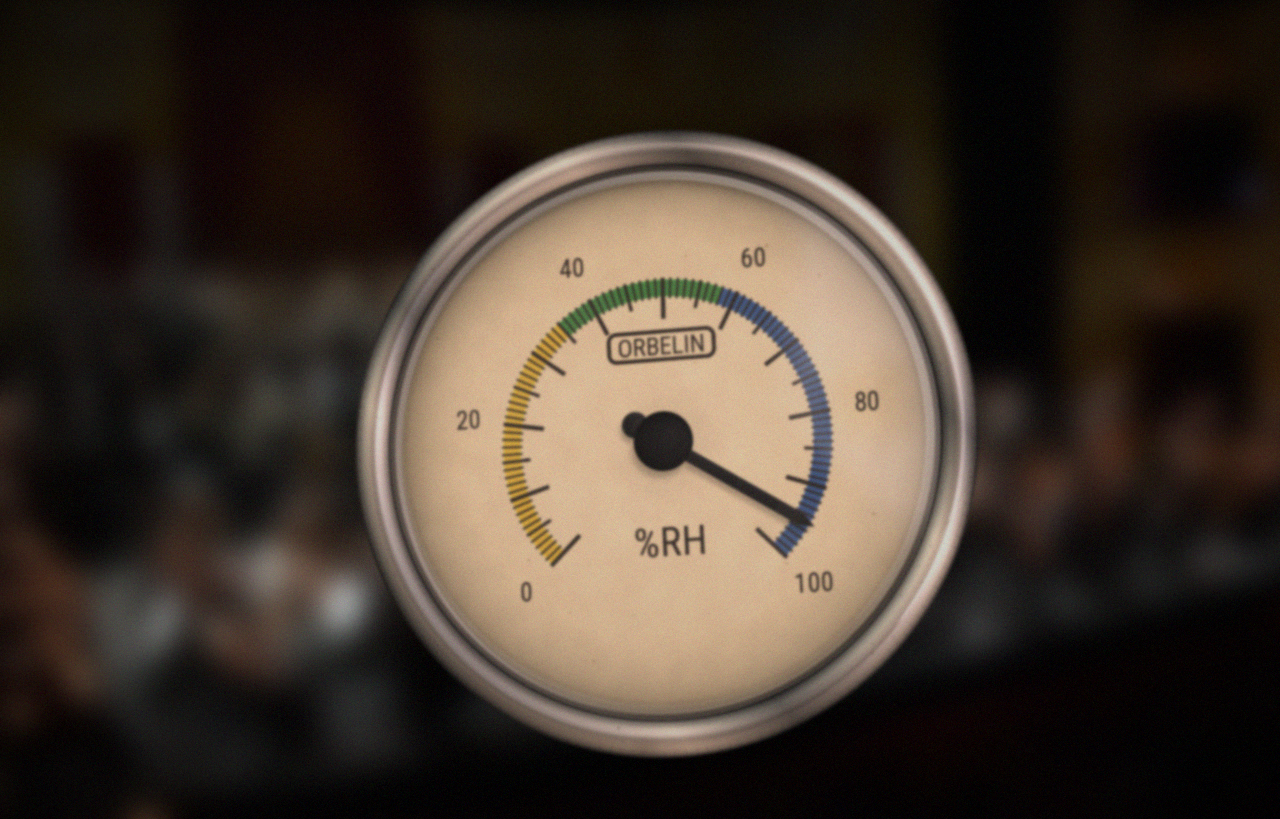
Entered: 95
